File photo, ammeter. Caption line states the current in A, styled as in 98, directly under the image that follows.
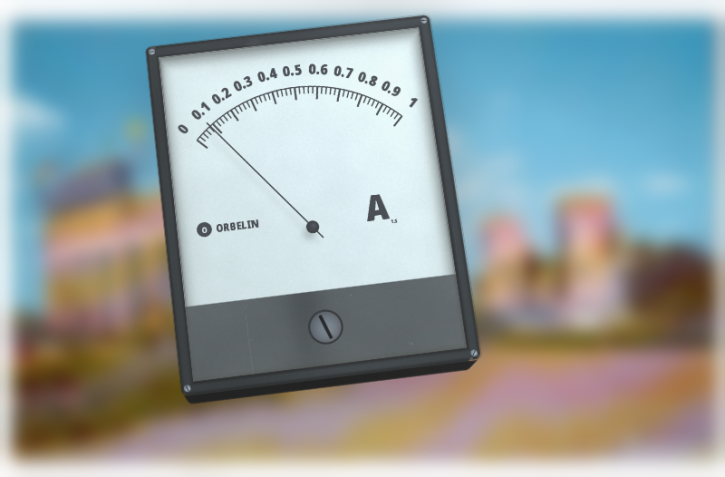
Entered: 0.08
